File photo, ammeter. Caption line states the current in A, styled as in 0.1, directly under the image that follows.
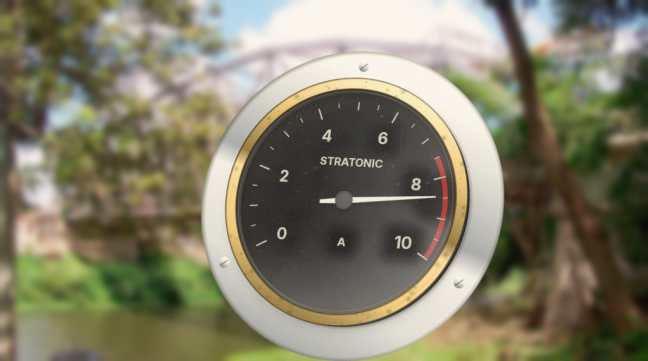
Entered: 8.5
